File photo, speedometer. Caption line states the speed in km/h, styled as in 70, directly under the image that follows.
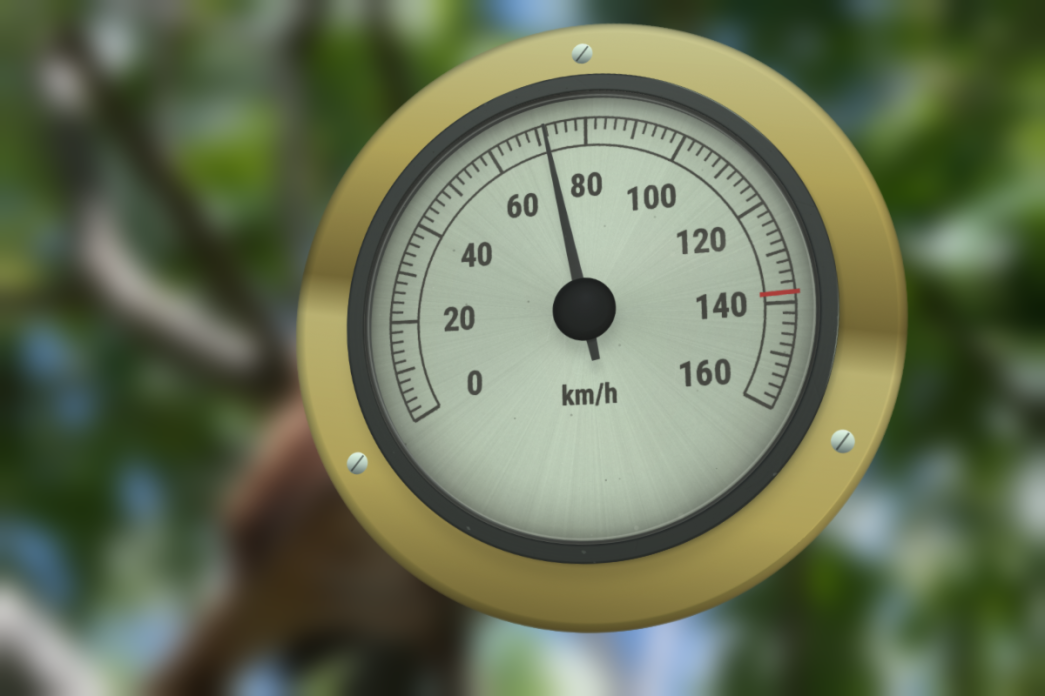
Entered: 72
